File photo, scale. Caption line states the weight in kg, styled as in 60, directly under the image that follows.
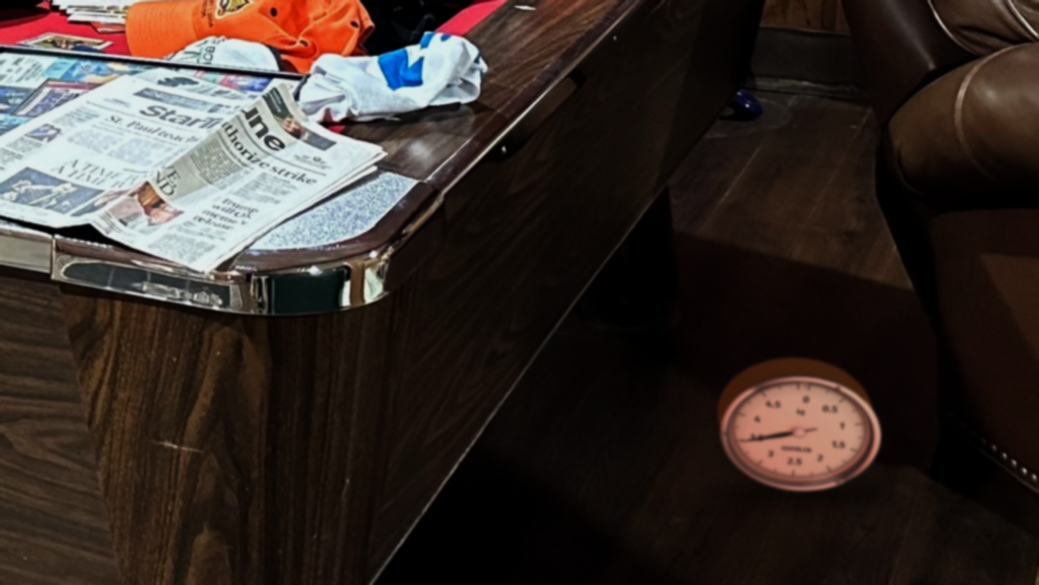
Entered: 3.5
